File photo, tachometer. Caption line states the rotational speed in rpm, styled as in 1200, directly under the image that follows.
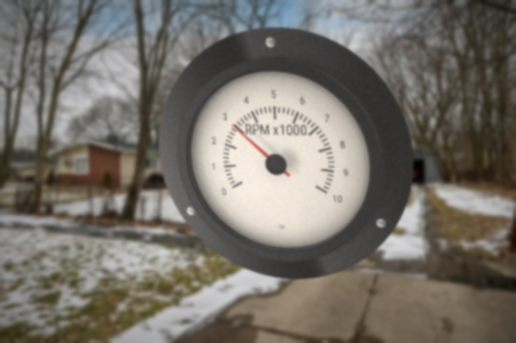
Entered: 3000
